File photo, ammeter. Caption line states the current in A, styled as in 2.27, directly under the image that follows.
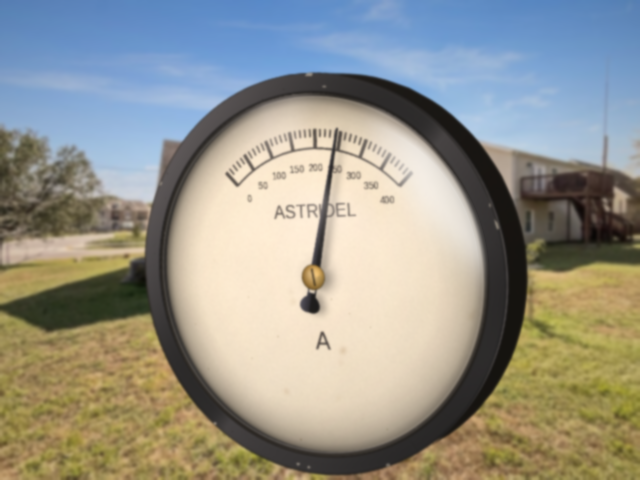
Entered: 250
